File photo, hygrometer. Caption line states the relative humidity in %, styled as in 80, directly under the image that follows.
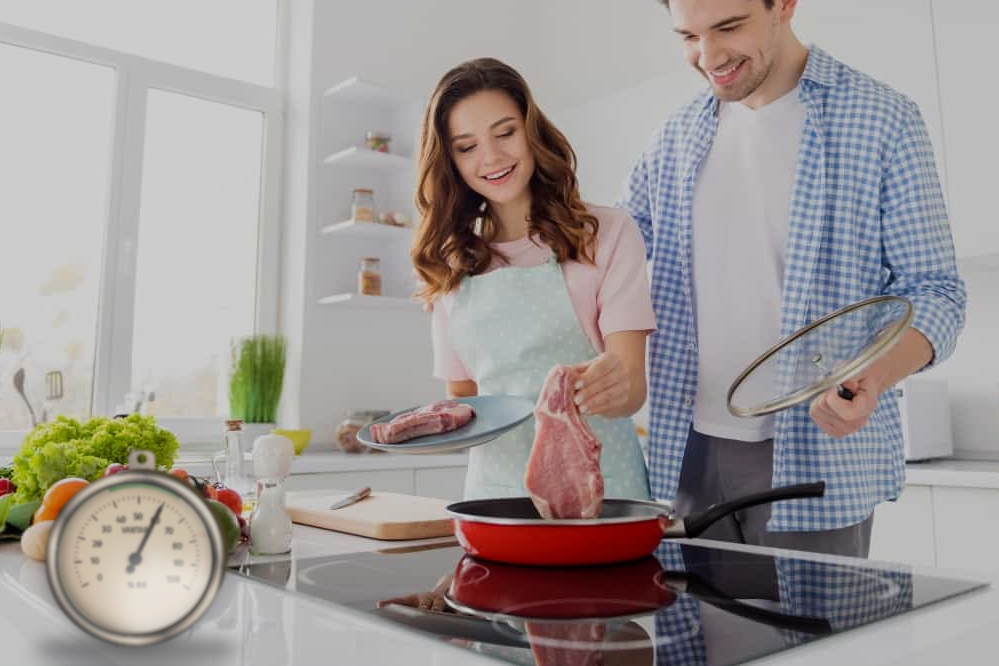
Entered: 60
